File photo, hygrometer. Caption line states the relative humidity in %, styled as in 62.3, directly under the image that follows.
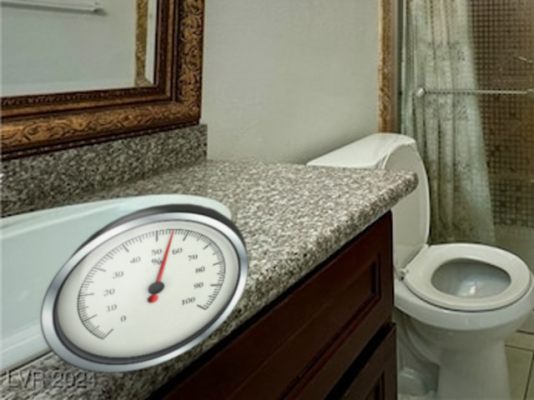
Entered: 55
